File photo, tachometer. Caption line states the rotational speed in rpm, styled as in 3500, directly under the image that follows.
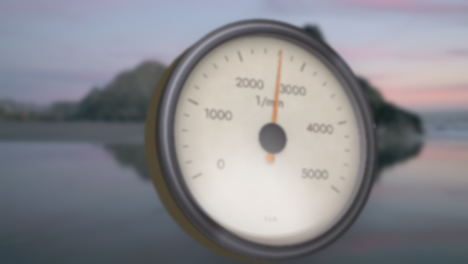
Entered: 2600
